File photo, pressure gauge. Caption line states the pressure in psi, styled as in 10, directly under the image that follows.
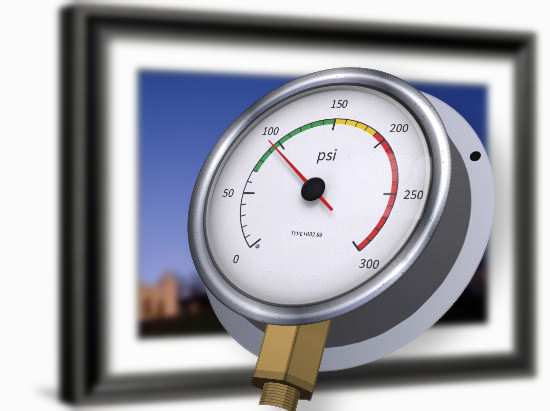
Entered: 95
